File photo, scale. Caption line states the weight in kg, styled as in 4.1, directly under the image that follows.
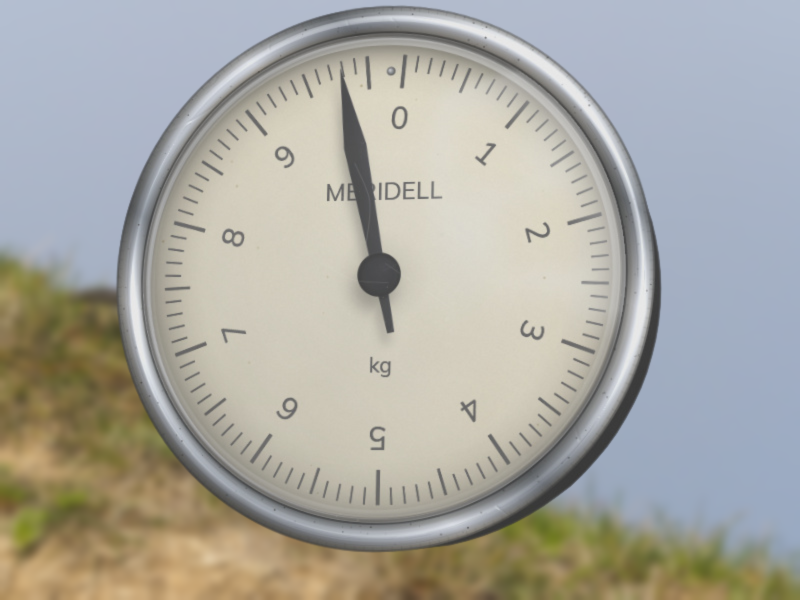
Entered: 9.8
